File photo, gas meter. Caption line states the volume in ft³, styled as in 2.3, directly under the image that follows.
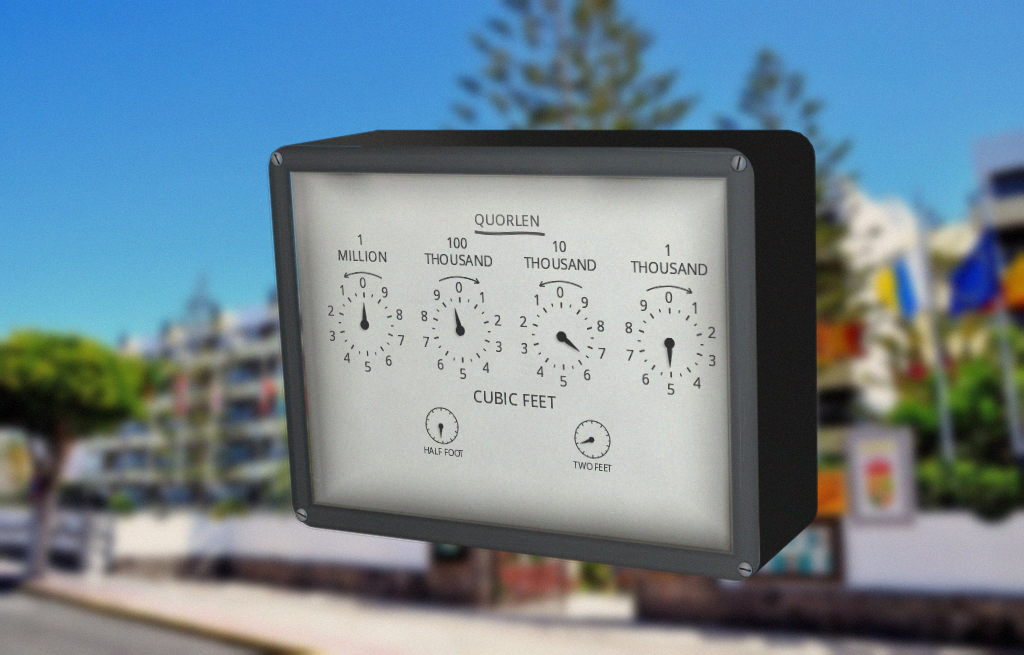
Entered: 996500
